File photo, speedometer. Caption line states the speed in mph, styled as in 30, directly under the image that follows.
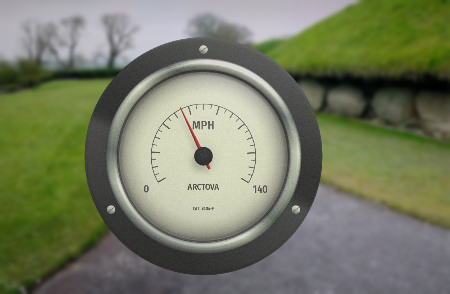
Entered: 55
